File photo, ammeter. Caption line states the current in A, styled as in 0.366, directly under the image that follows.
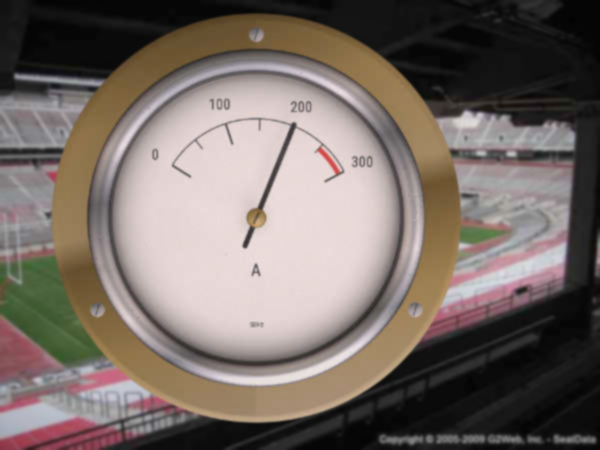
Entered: 200
